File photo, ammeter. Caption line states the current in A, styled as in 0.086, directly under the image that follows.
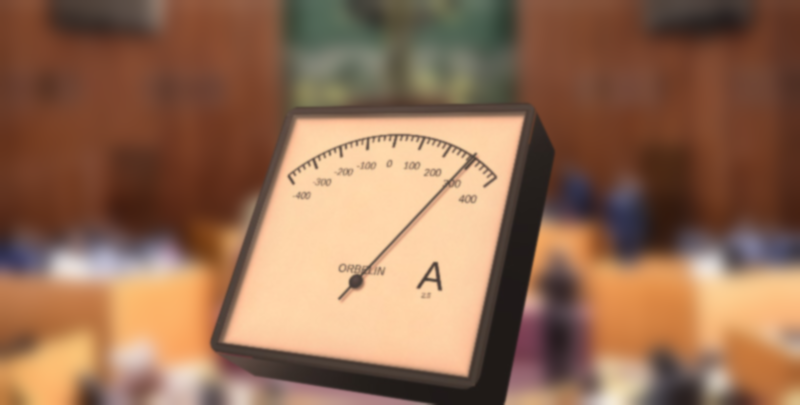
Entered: 300
